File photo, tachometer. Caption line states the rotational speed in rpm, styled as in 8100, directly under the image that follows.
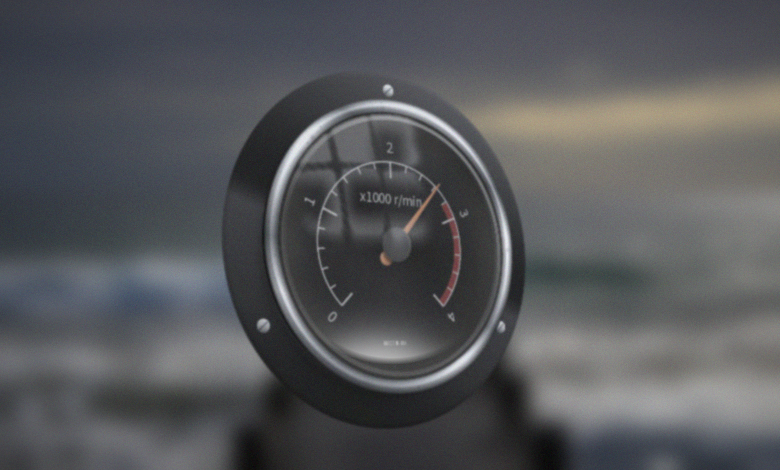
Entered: 2600
